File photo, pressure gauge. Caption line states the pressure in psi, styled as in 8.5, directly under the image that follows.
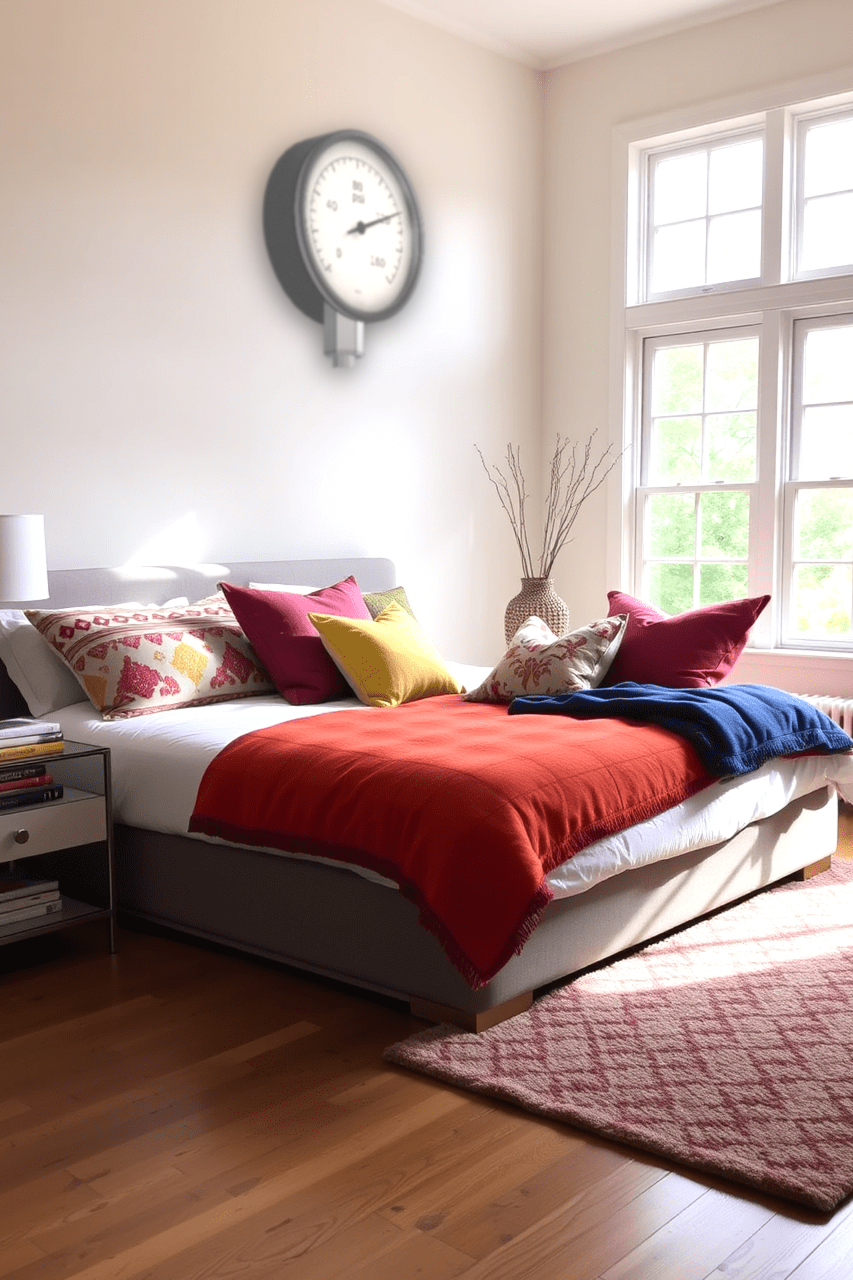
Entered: 120
